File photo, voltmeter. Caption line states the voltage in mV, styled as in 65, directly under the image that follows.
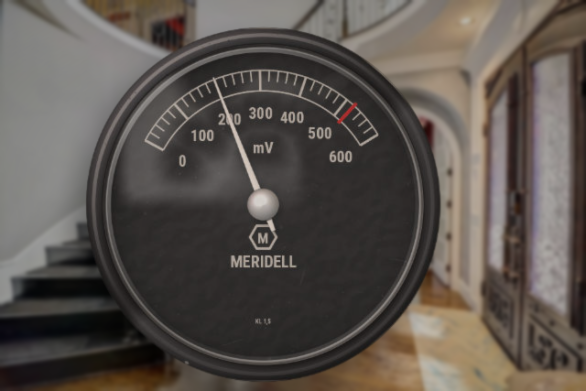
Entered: 200
